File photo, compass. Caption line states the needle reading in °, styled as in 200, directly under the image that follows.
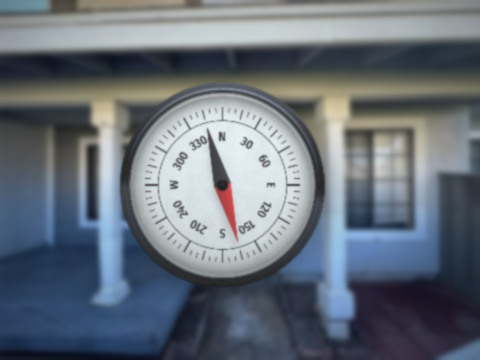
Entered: 165
